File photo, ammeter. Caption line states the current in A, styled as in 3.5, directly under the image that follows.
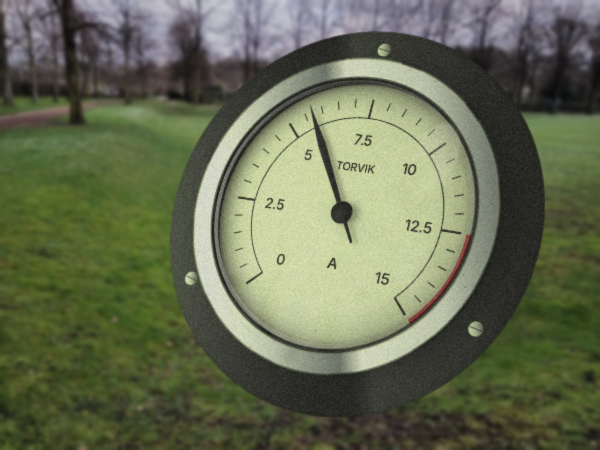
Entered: 5.75
